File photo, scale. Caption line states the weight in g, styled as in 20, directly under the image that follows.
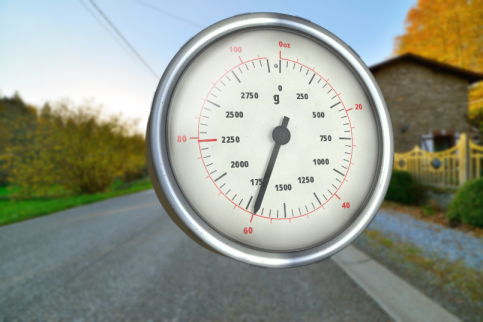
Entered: 1700
